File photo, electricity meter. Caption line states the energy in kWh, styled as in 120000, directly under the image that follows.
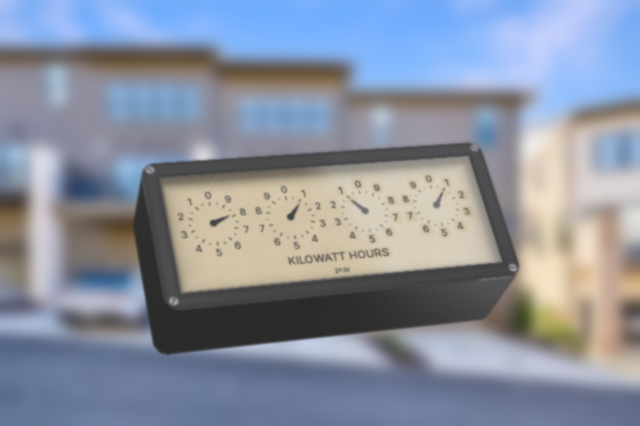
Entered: 8111
